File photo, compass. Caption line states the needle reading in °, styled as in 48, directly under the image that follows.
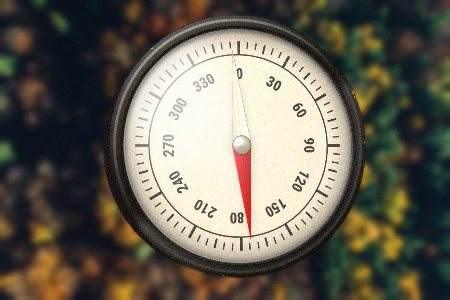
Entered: 175
